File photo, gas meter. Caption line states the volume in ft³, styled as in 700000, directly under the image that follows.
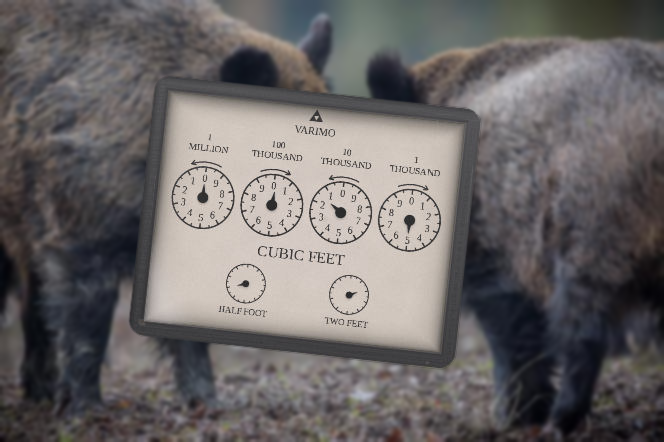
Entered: 1500
